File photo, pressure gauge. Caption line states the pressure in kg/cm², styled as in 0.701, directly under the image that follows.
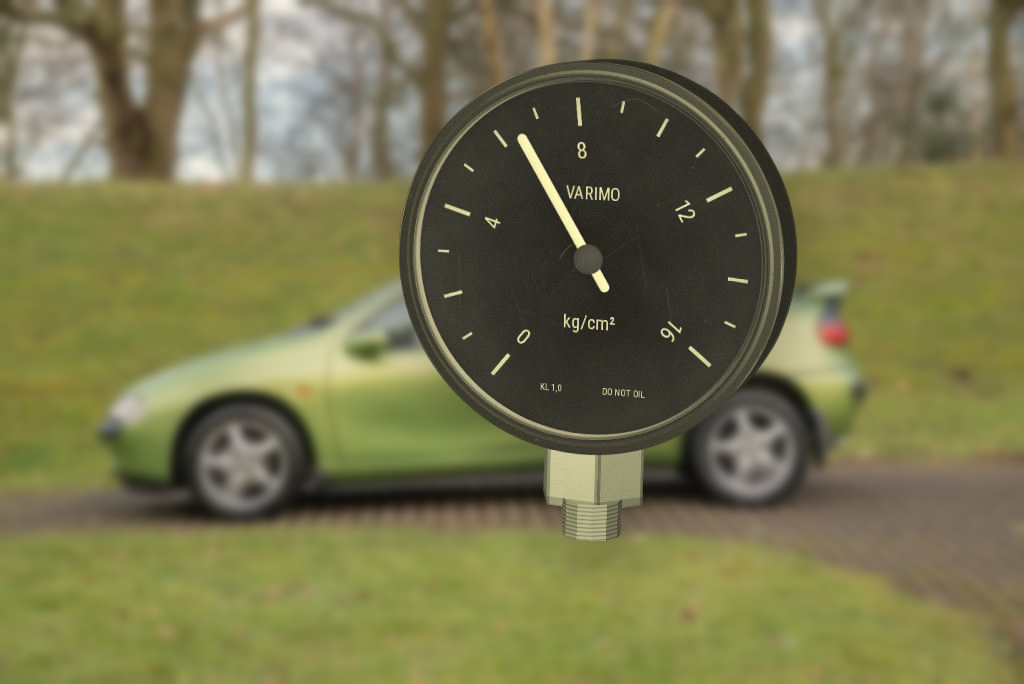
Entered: 6.5
